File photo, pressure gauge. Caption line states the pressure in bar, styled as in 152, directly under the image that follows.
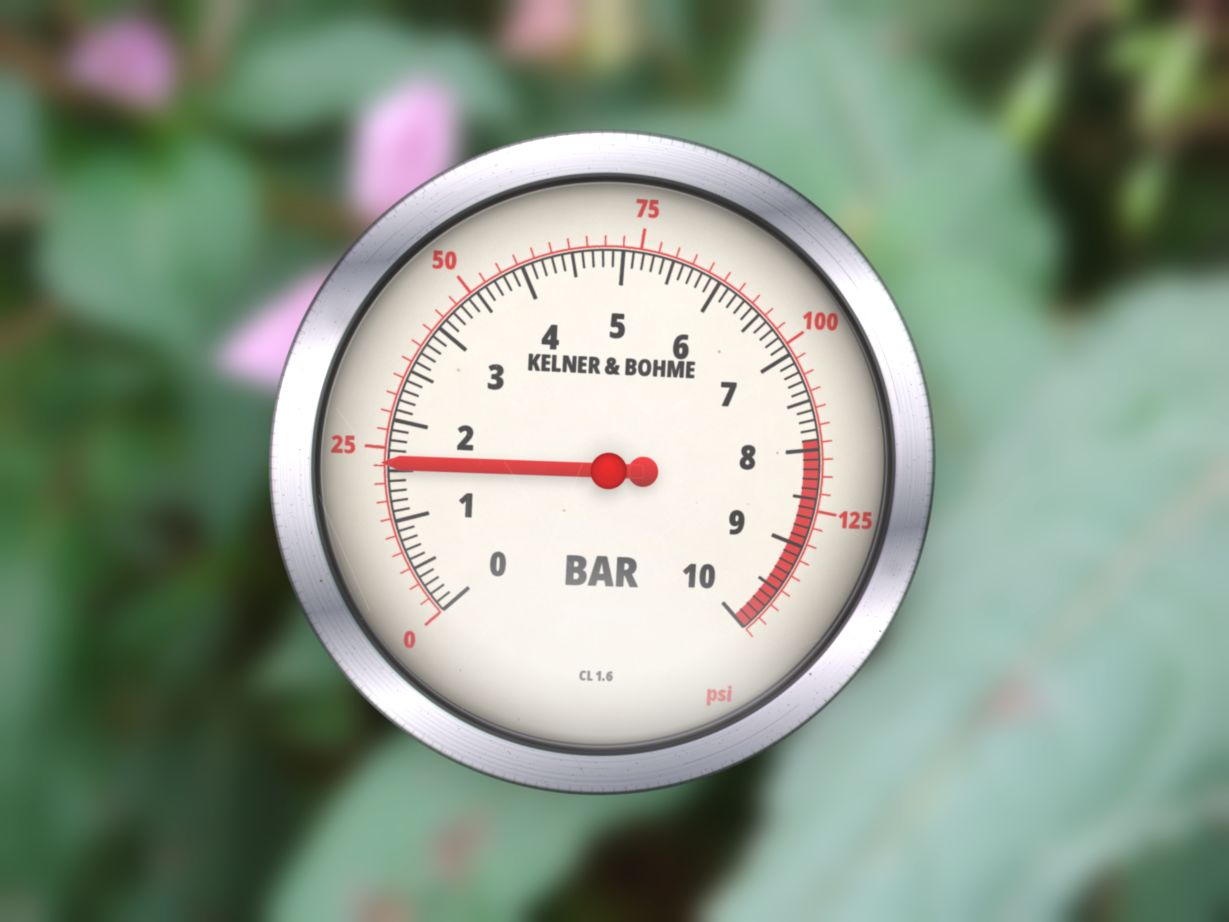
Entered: 1.6
